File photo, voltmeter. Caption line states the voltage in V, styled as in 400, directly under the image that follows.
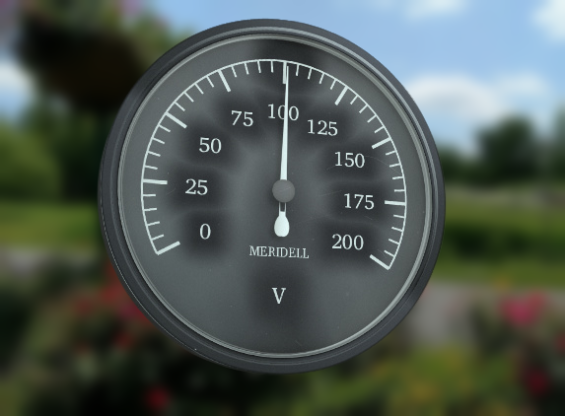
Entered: 100
